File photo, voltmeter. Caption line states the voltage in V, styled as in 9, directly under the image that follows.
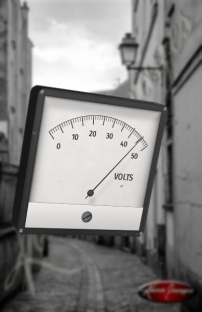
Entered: 45
